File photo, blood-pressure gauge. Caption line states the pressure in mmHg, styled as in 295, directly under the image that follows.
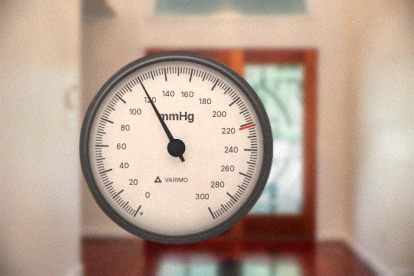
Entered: 120
